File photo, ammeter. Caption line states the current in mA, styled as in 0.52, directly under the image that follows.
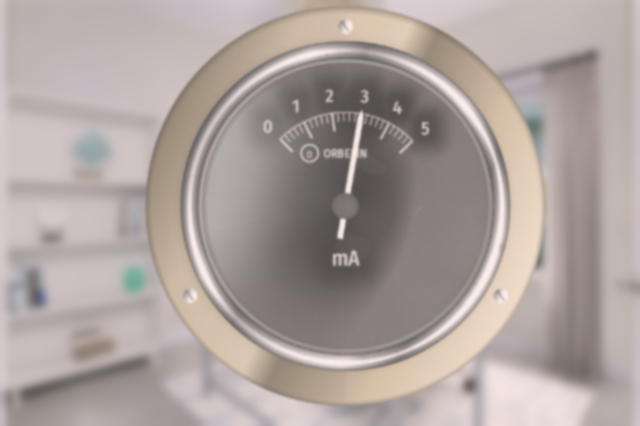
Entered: 3
